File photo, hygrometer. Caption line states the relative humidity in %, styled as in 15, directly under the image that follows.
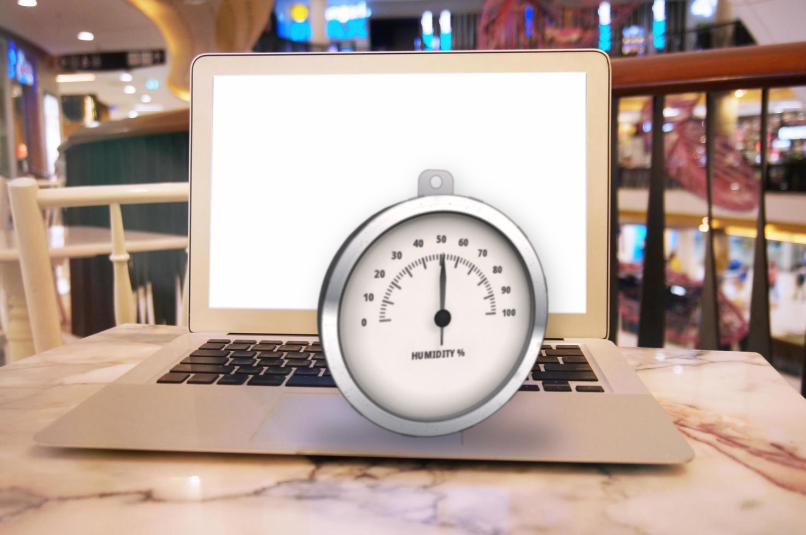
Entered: 50
